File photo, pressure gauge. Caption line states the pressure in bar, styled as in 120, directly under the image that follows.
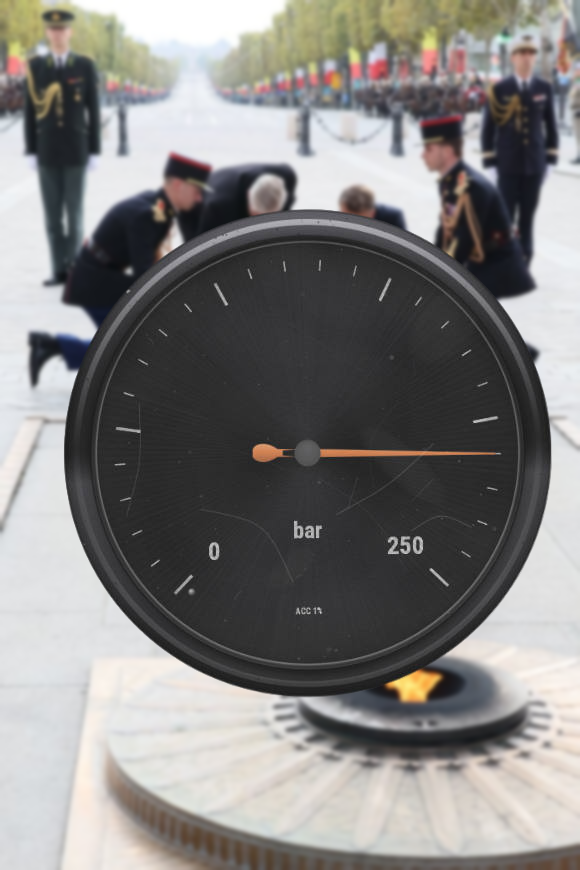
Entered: 210
